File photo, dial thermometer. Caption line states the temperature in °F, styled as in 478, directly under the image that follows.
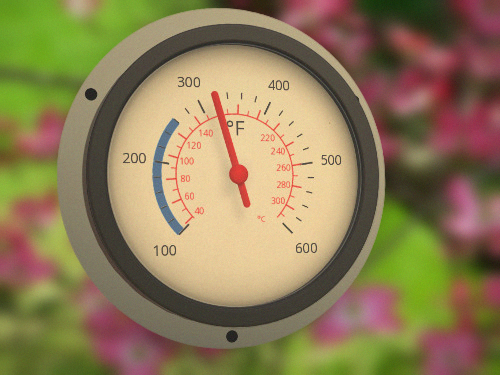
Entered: 320
